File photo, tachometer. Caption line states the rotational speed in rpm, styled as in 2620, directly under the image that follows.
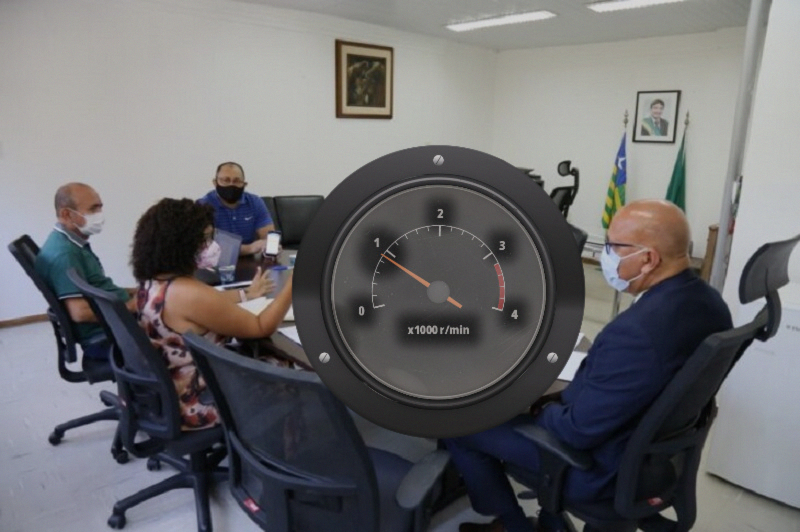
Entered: 900
